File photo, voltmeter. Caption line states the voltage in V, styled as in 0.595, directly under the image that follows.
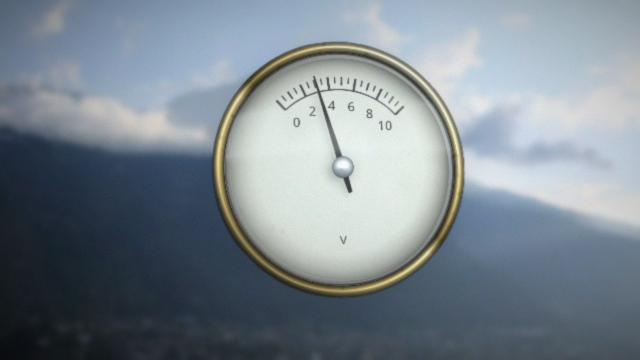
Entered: 3
